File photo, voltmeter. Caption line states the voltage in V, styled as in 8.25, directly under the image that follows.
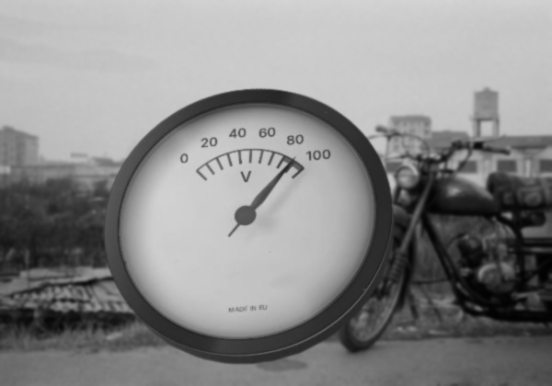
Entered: 90
